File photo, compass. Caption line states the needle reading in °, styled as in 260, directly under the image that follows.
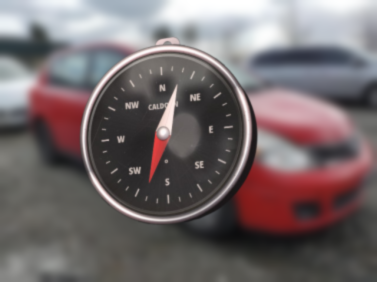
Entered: 200
